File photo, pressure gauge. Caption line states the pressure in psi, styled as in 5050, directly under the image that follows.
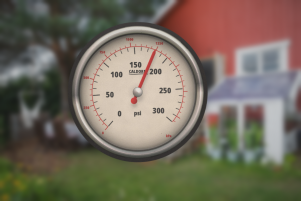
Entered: 180
